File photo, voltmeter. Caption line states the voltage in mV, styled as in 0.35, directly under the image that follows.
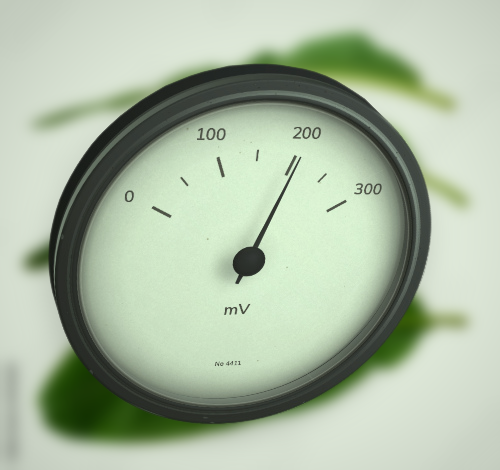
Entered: 200
